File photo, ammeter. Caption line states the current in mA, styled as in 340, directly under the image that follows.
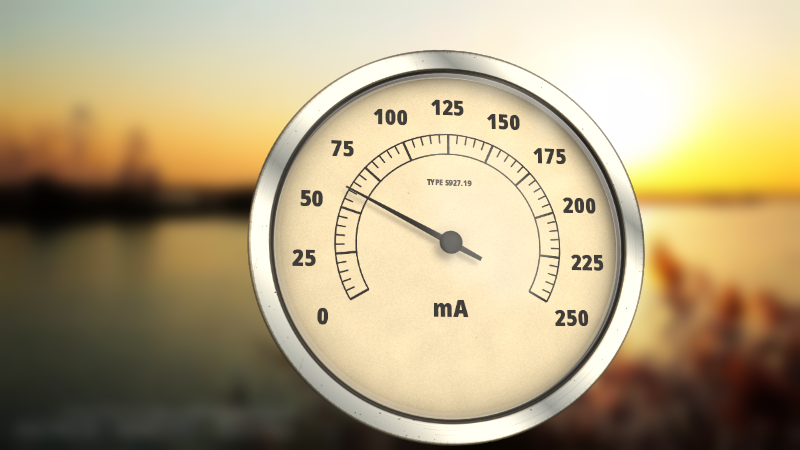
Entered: 60
